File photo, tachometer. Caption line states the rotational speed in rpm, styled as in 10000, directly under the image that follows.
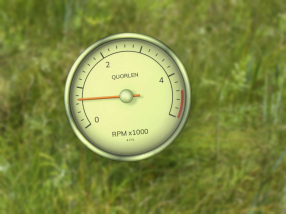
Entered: 700
